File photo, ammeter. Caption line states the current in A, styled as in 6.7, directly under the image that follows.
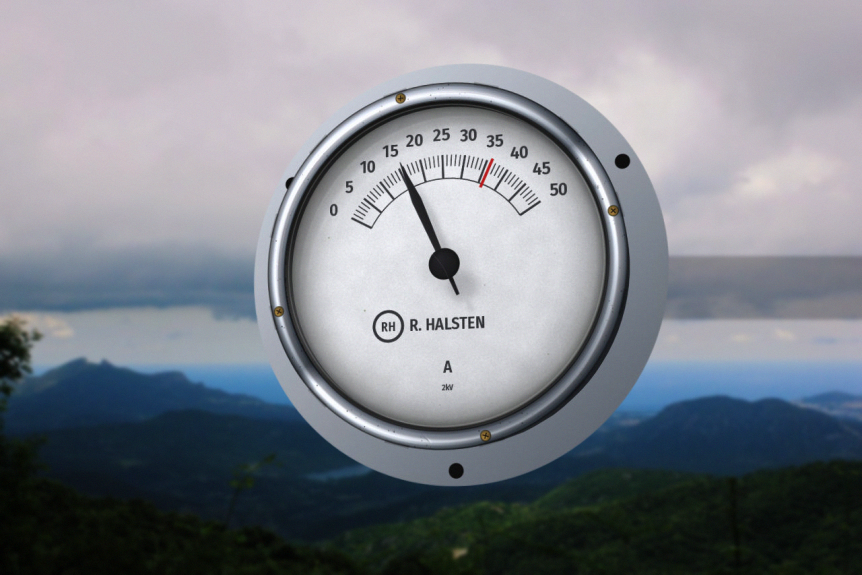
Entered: 16
